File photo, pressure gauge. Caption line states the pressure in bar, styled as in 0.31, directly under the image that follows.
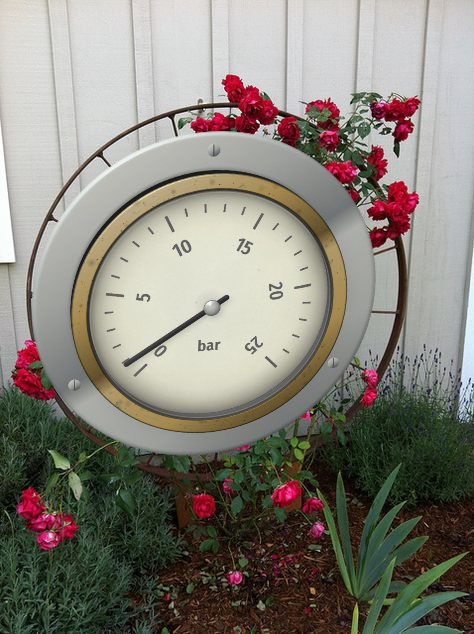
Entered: 1
